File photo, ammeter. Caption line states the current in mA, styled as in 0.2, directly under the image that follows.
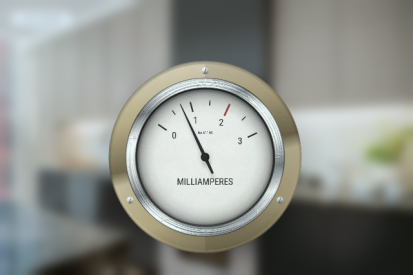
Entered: 0.75
